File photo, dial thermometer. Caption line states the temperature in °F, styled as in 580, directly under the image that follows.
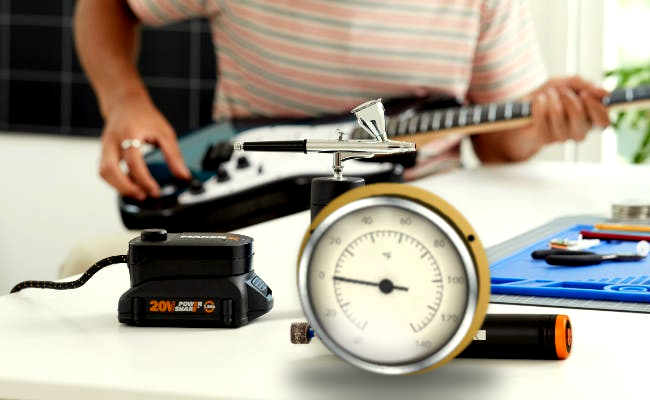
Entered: 0
